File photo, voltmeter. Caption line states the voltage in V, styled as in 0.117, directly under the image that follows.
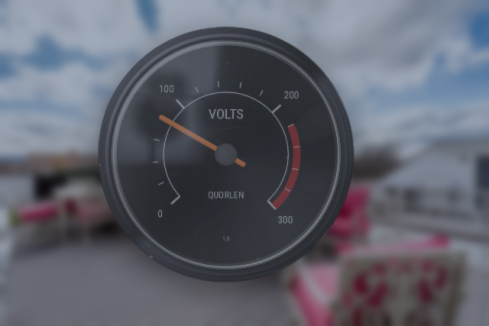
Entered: 80
